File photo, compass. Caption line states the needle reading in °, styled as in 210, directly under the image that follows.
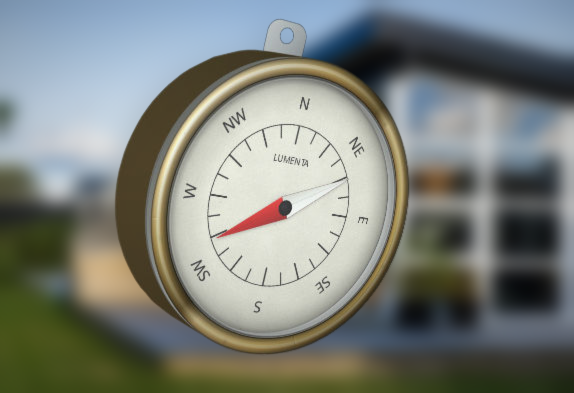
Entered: 240
